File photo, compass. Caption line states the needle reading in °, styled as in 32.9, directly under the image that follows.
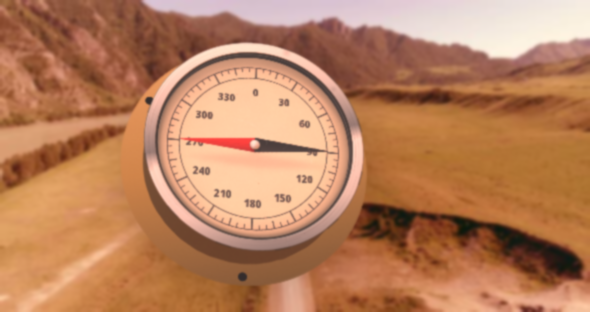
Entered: 270
